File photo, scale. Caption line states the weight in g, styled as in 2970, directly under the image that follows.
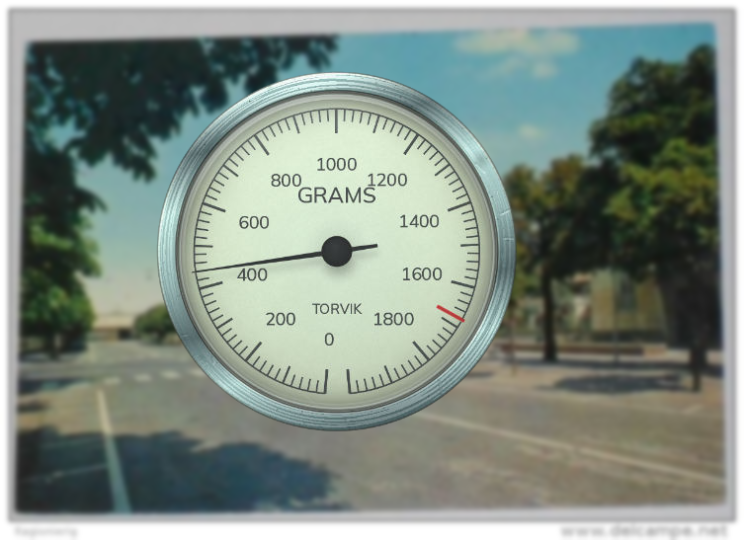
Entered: 440
